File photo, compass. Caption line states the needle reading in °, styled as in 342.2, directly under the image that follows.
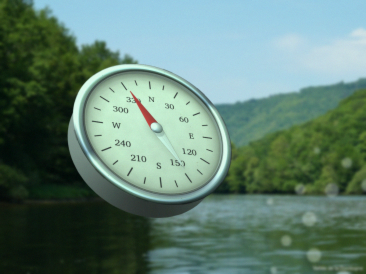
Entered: 330
